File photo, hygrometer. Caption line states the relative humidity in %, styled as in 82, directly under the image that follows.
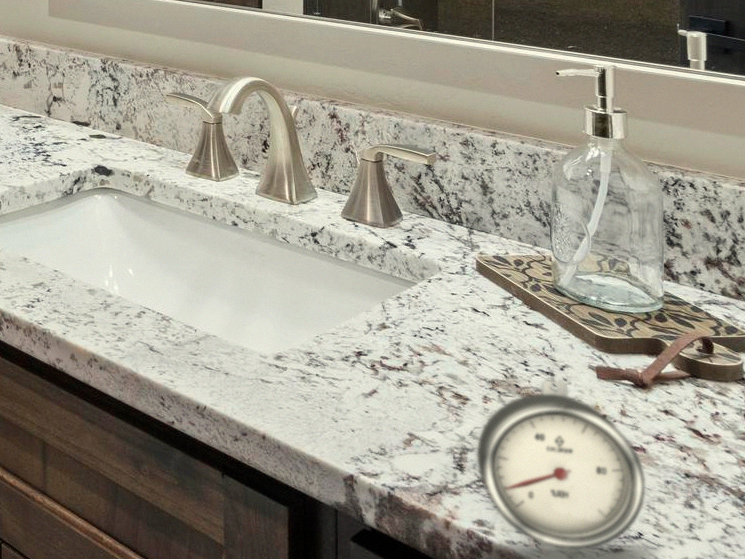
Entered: 8
